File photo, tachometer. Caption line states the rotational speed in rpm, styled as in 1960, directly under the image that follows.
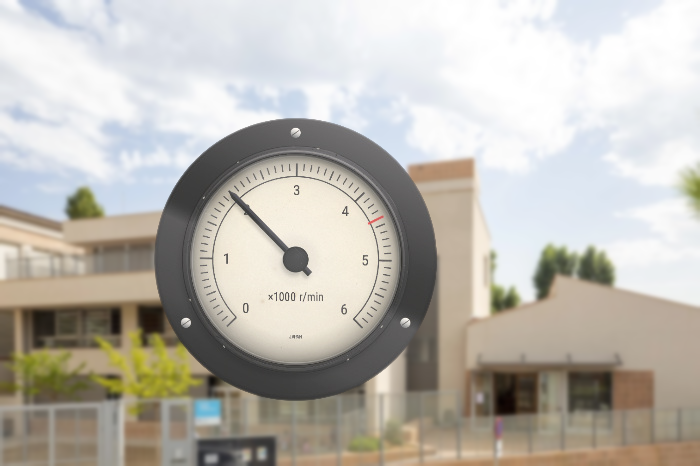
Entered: 2000
